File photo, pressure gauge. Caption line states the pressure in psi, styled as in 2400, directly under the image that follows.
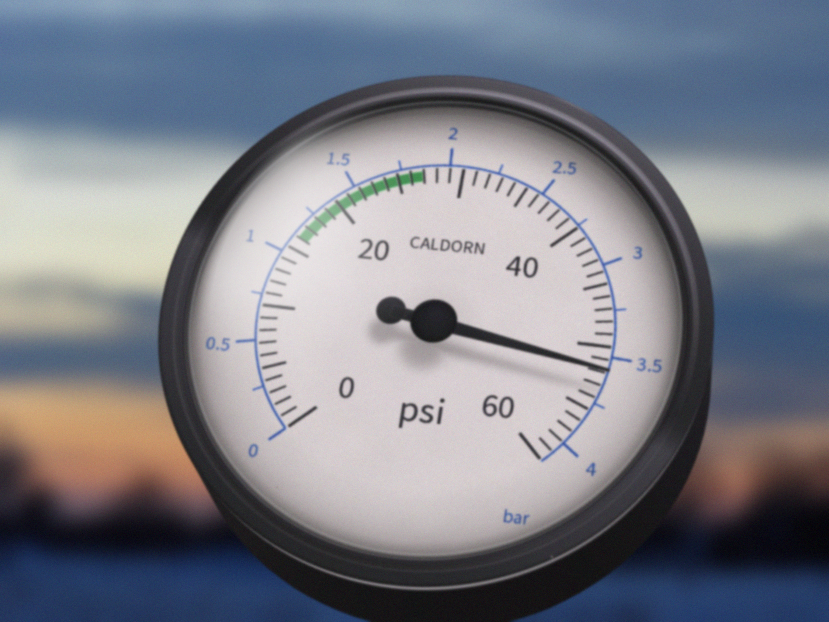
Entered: 52
